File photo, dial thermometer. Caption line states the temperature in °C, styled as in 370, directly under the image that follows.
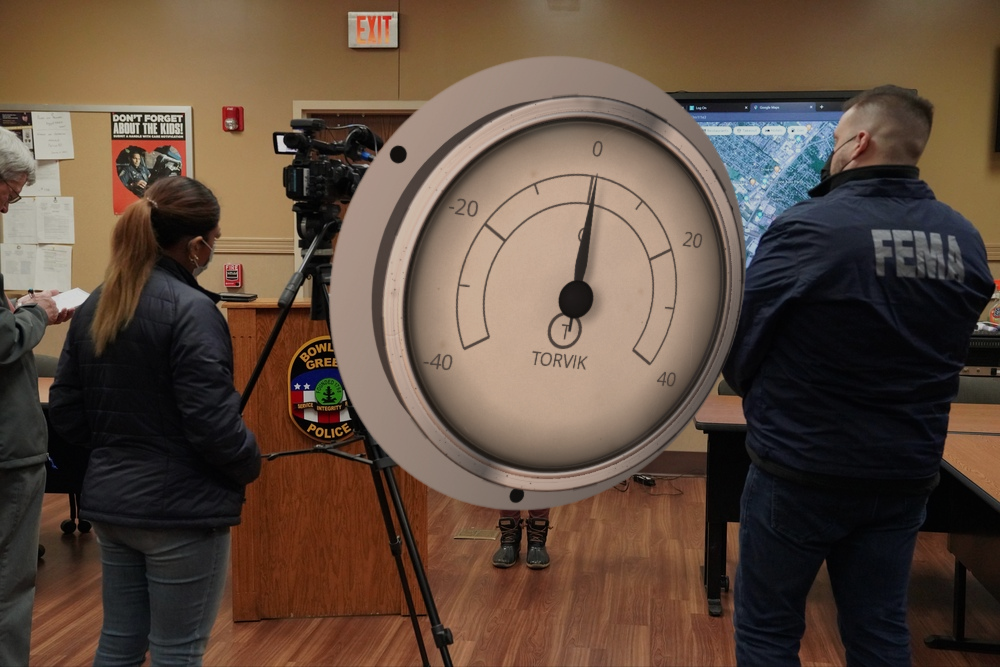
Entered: 0
